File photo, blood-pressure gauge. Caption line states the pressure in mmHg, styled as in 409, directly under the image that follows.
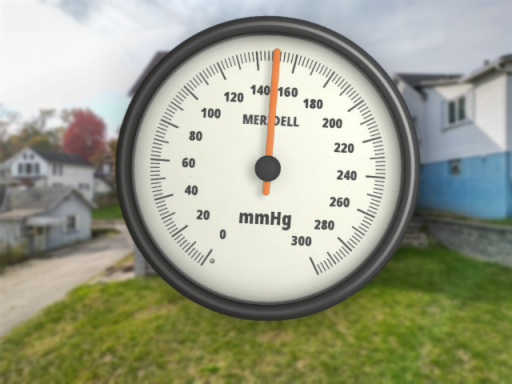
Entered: 150
